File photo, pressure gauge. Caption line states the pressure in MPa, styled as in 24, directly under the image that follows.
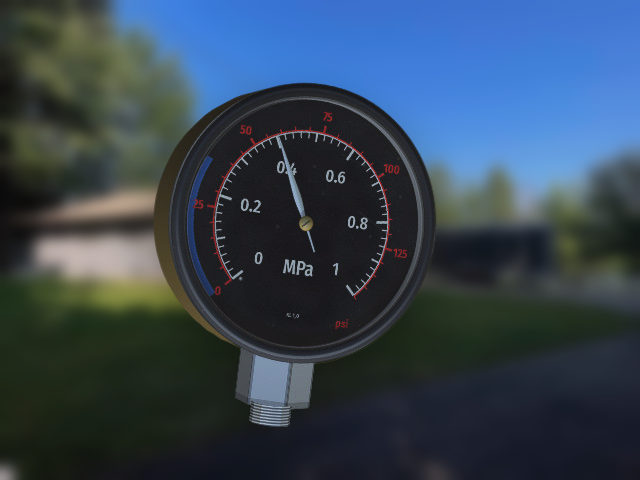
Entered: 0.4
